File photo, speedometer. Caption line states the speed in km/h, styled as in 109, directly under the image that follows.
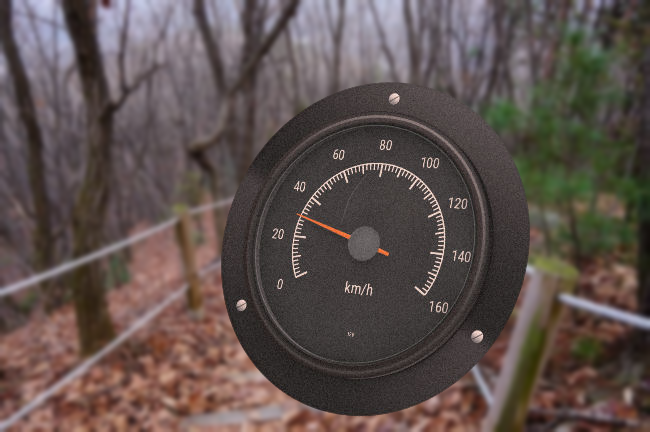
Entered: 30
